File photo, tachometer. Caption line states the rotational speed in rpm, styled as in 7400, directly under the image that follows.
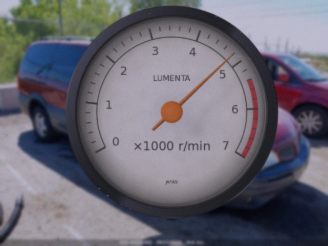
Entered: 4800
